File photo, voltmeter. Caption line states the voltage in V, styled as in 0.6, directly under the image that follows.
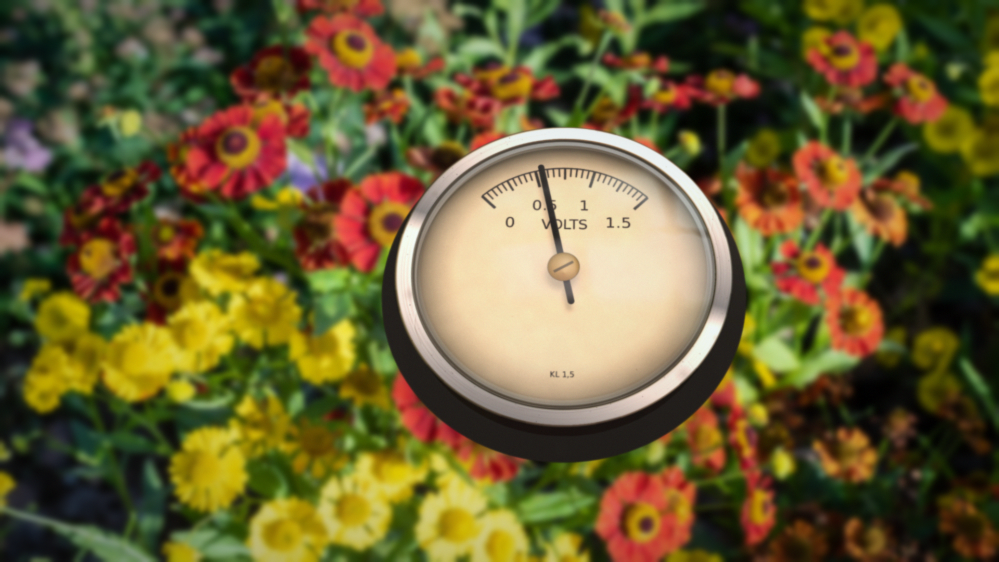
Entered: 0.55
